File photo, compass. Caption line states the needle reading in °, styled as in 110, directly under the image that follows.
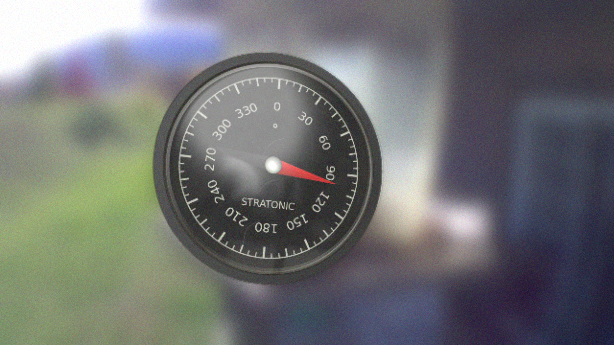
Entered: 100
